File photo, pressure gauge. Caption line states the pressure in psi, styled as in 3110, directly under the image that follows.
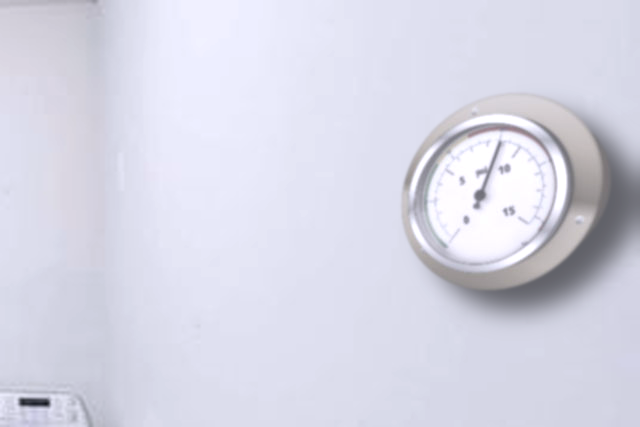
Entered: 9
